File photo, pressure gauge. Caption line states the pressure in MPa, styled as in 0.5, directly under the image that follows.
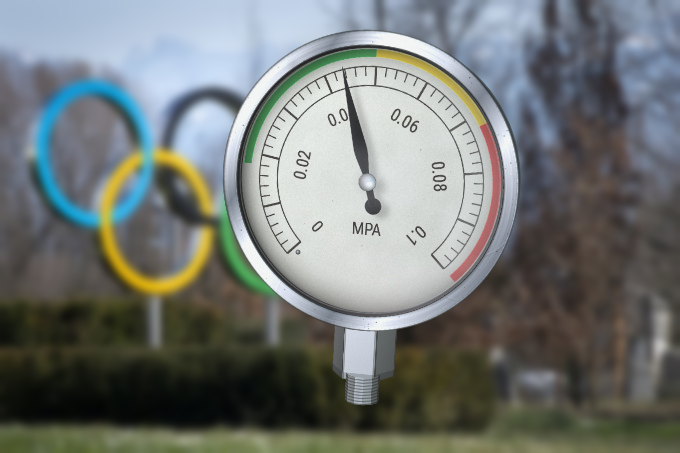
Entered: 0.044
